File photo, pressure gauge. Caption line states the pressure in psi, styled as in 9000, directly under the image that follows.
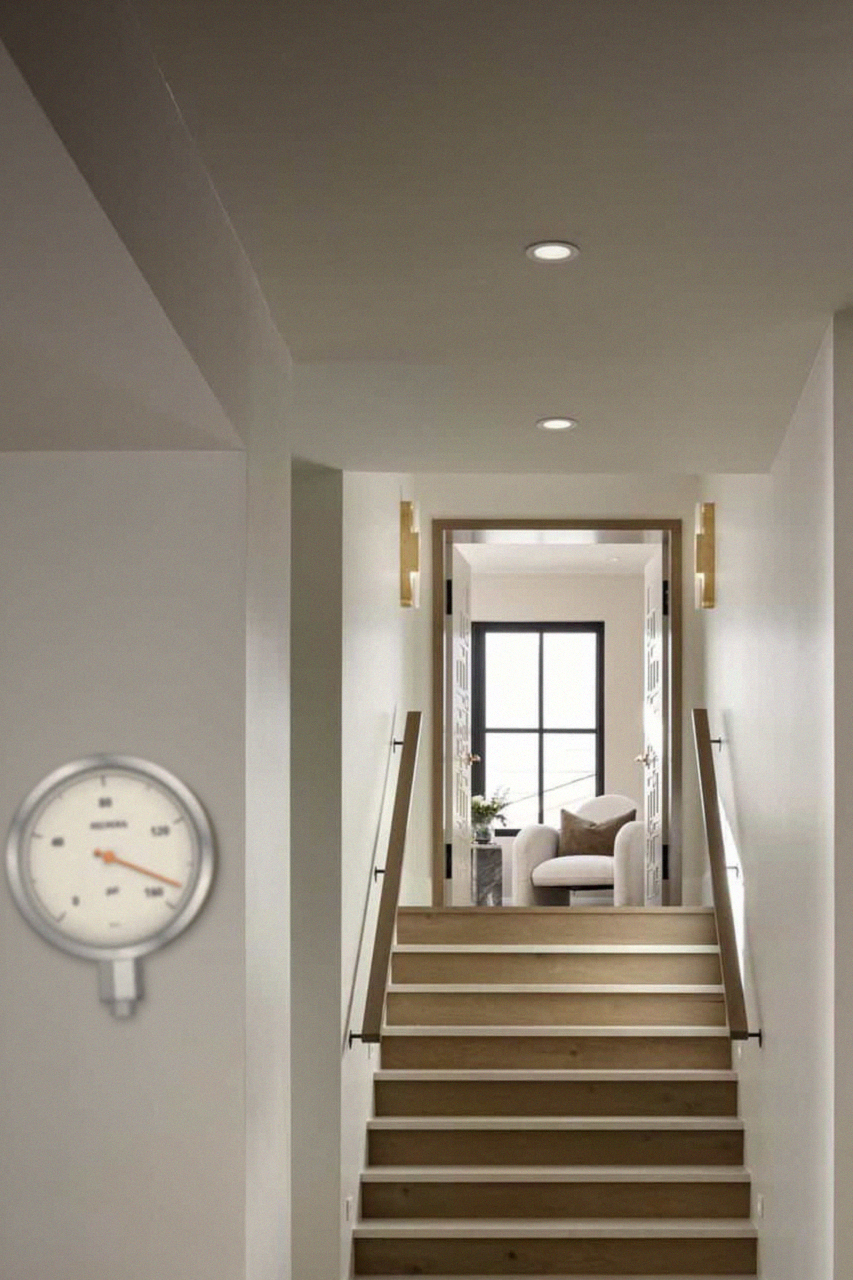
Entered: 150
